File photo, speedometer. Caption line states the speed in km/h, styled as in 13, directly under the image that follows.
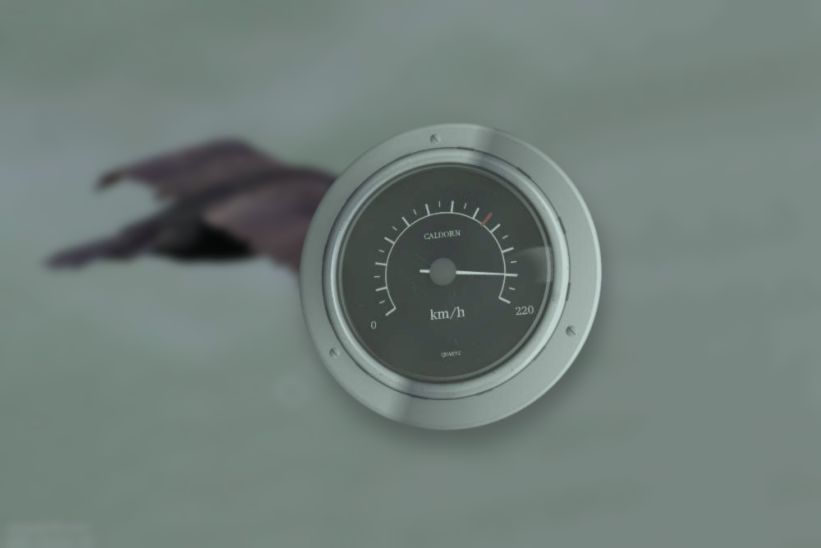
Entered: 200
